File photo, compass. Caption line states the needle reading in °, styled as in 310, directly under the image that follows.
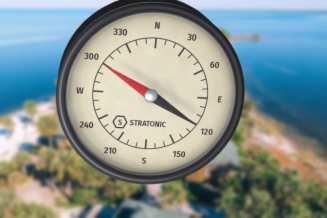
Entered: 300
